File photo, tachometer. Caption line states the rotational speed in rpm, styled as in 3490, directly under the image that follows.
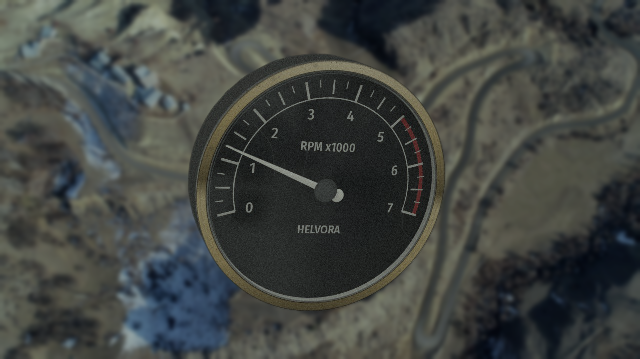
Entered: 1250
